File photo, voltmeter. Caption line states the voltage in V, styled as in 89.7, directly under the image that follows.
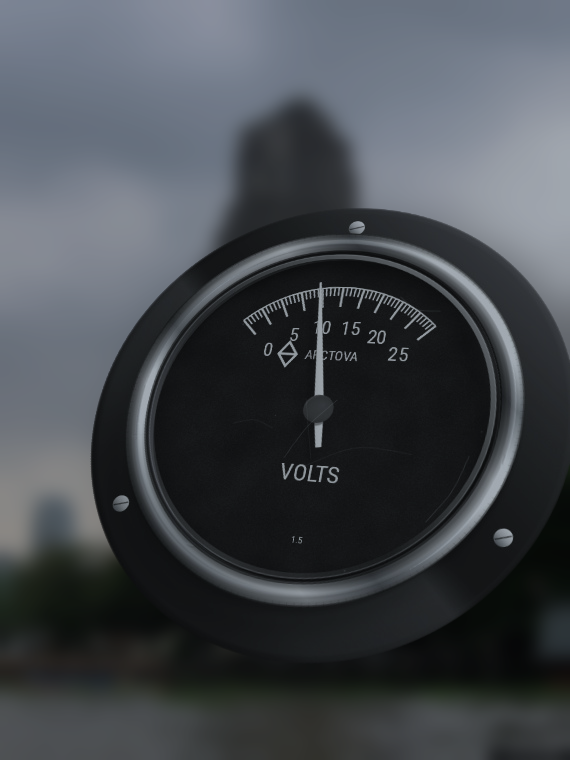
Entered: 10
